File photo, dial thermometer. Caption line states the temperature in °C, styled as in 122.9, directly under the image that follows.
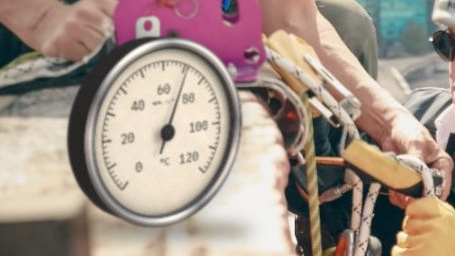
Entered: 70
